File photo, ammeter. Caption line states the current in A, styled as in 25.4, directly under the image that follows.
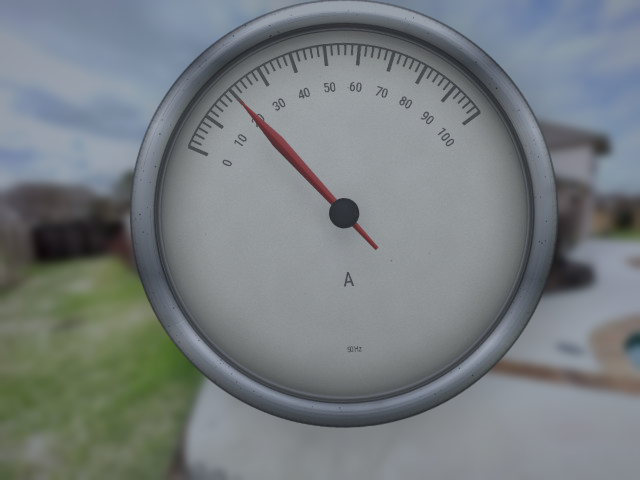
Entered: 20
